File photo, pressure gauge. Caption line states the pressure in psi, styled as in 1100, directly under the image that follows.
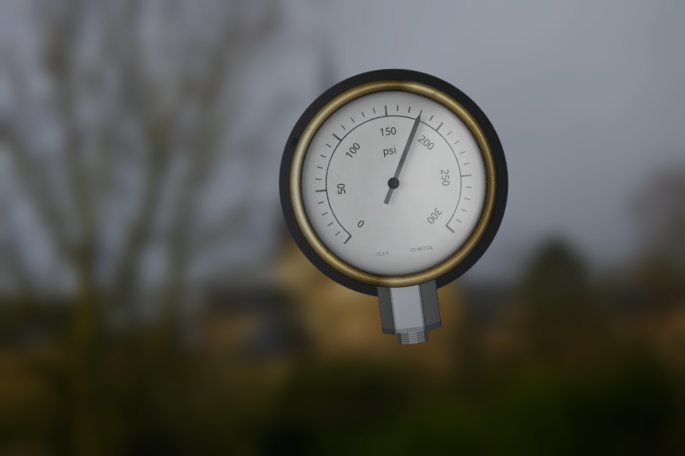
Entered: 180
